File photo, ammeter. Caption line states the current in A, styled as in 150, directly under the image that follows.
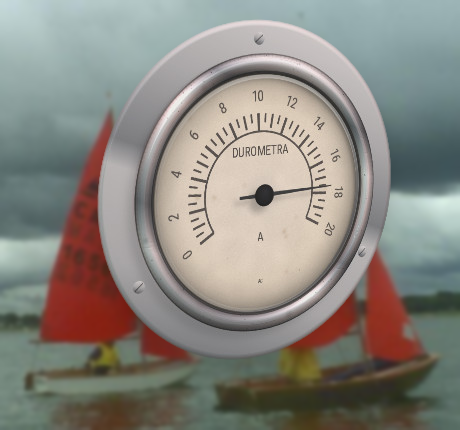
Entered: 17.5
